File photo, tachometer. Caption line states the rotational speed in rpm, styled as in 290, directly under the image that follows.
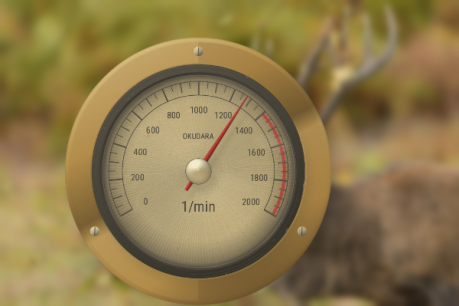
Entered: 1275
